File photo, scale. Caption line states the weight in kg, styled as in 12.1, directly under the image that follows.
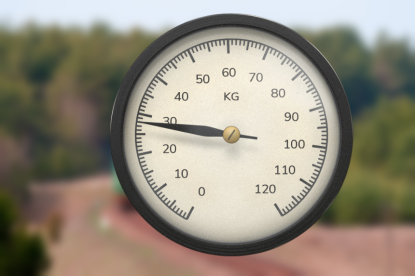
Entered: 28
